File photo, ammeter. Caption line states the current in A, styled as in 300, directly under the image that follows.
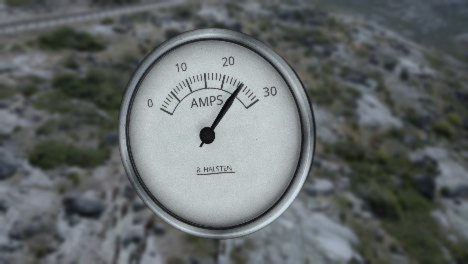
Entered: 25
